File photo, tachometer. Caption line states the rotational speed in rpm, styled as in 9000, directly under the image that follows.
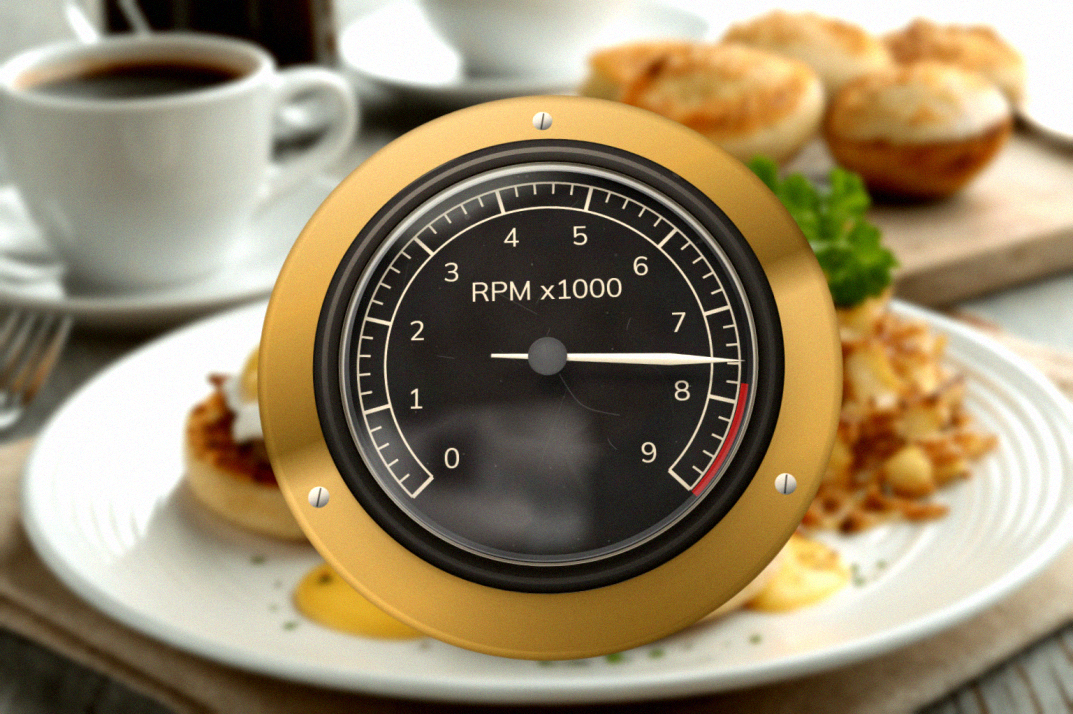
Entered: 7600
